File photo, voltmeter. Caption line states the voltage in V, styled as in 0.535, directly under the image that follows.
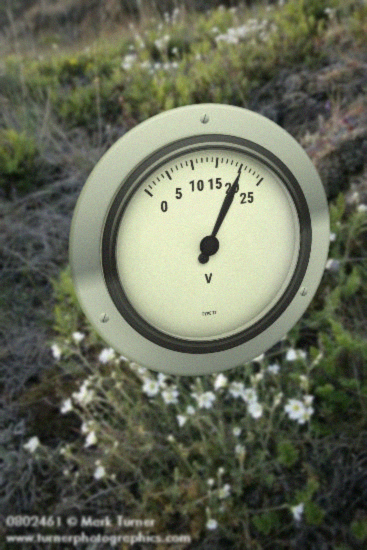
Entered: 20
